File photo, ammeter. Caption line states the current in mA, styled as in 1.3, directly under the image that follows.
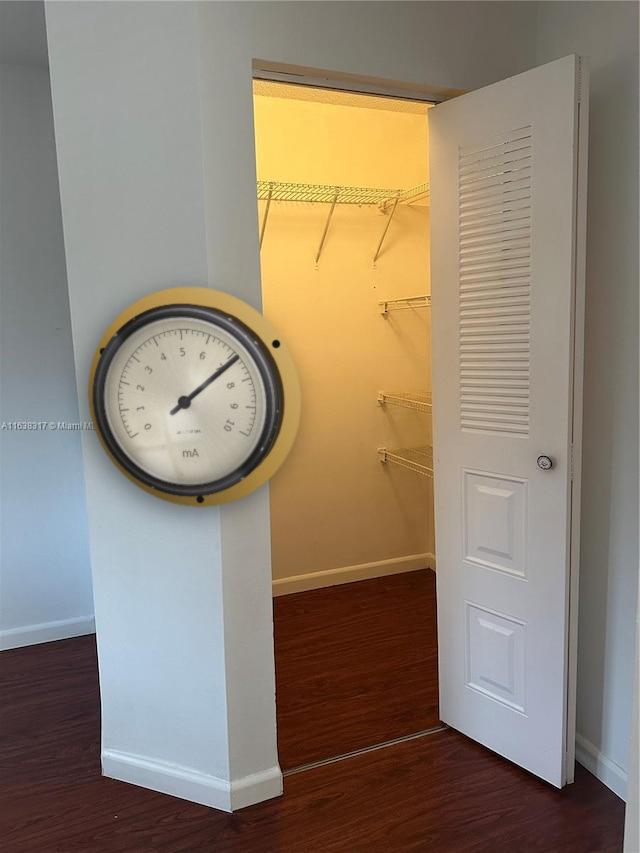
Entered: 7.2
